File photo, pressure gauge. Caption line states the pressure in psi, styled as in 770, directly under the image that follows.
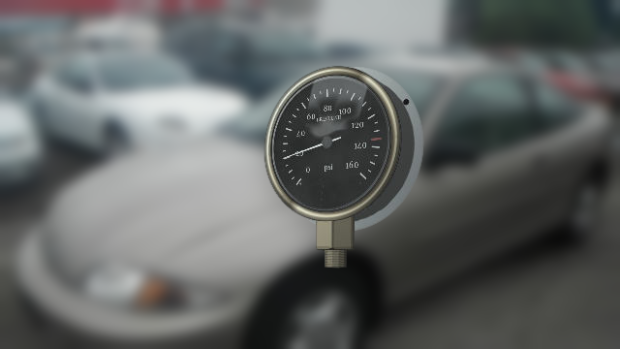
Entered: 20
